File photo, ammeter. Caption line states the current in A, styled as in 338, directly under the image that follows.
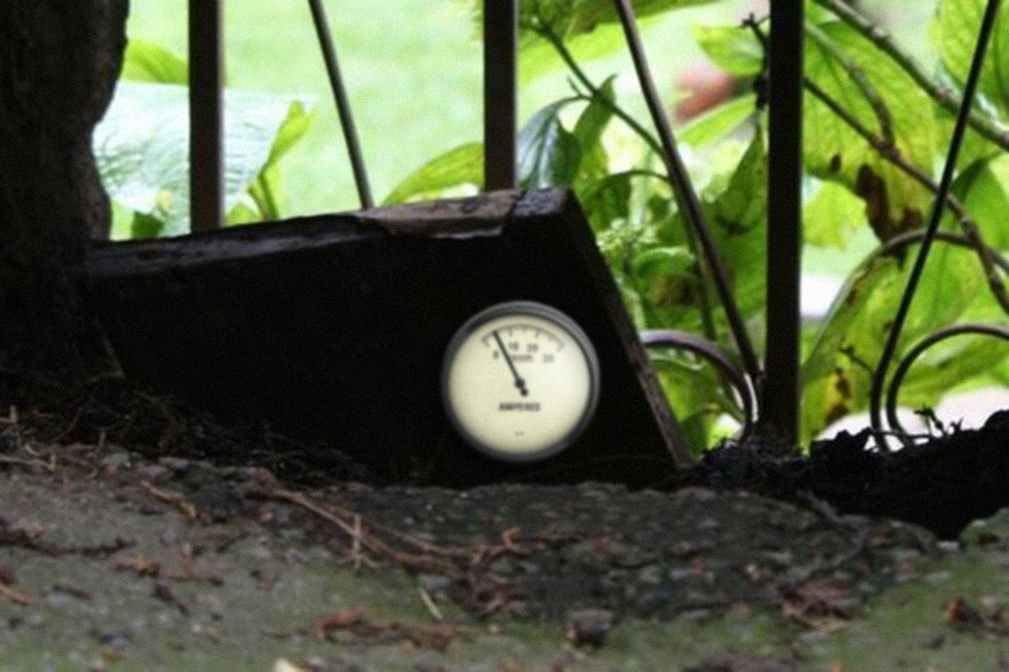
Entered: 5
